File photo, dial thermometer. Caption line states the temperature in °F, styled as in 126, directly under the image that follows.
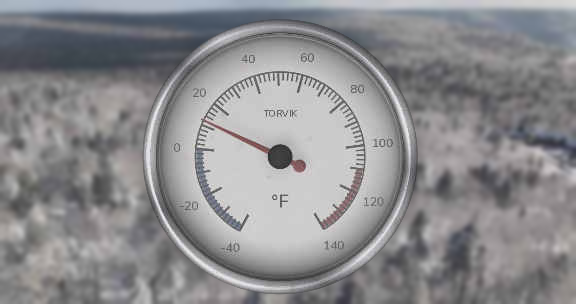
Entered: 12
